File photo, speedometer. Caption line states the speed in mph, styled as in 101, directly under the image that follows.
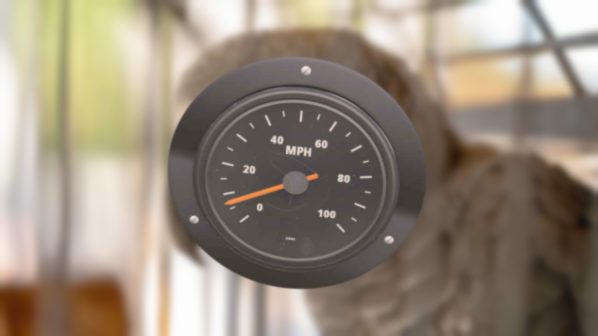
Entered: 7.5
